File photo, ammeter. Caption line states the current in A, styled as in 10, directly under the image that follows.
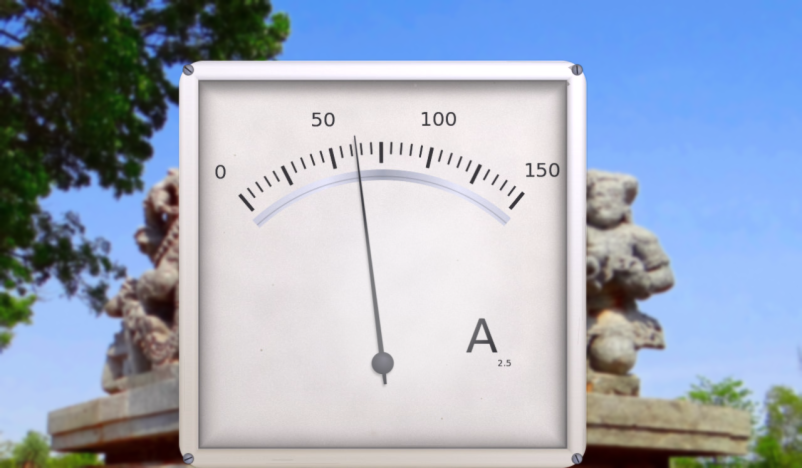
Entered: 62.5
